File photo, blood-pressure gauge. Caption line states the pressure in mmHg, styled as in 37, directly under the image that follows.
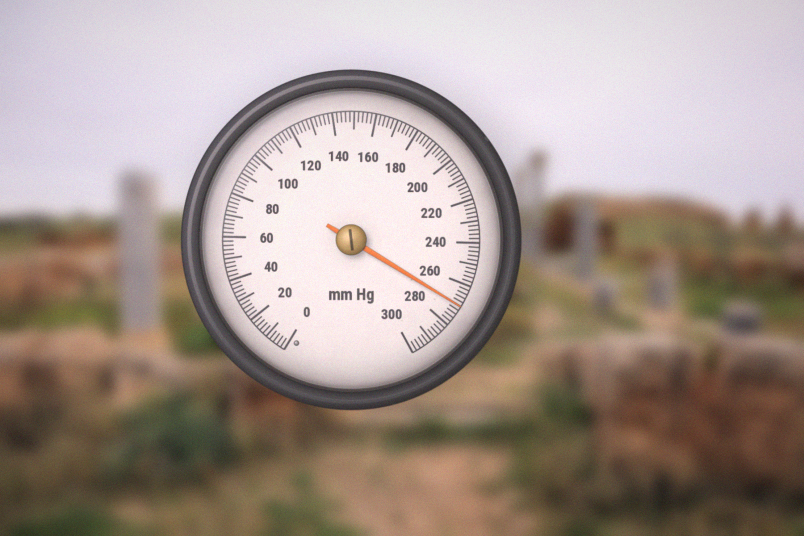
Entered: 270
